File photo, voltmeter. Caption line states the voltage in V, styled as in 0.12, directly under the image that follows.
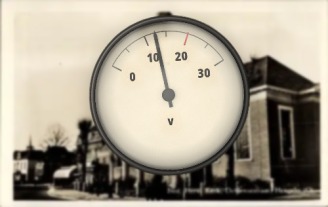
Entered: 12.5
